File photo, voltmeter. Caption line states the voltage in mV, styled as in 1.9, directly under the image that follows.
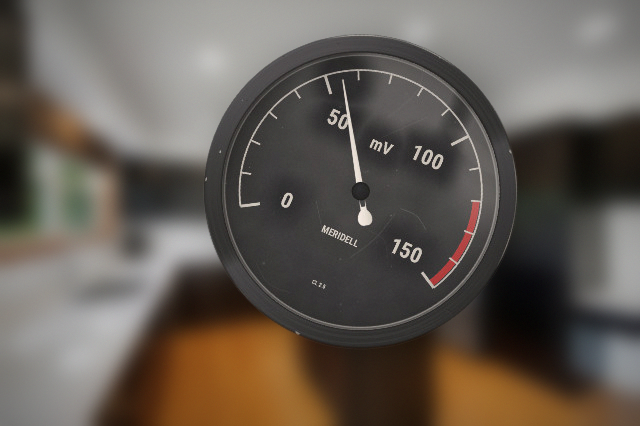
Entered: 55
